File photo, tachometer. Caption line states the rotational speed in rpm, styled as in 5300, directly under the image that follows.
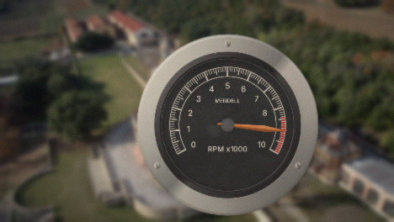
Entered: 9000
